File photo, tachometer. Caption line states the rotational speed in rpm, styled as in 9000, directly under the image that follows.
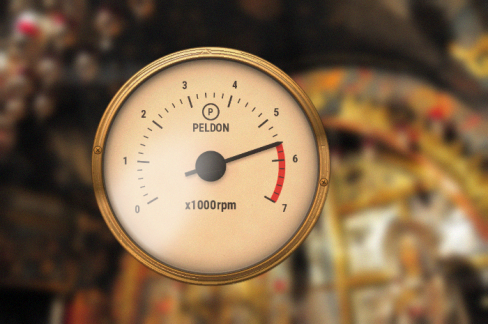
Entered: 5600
